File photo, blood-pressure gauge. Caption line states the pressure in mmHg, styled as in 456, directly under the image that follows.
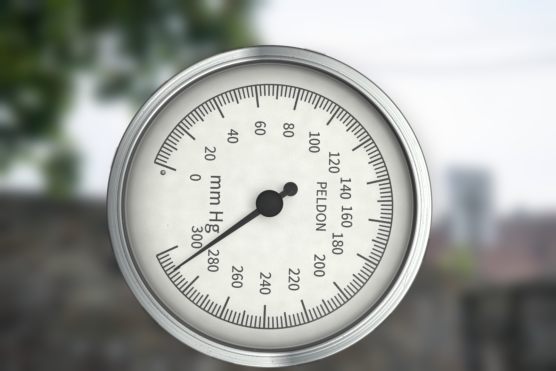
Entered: 290
